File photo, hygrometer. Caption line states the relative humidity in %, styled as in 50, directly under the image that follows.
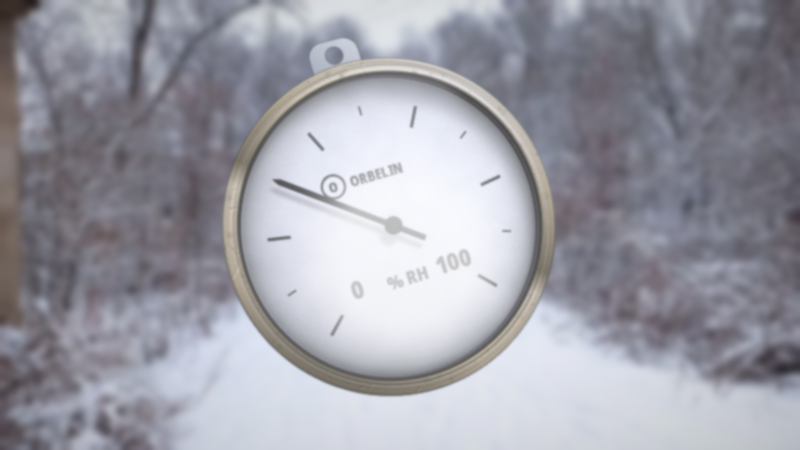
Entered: 30
